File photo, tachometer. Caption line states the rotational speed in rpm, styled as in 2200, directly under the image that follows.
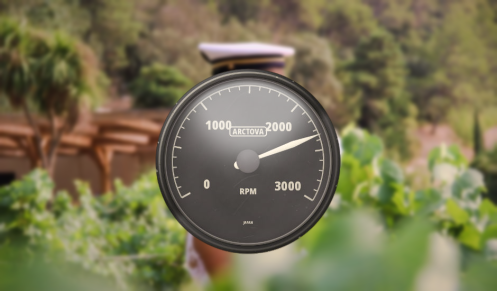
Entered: 2350
